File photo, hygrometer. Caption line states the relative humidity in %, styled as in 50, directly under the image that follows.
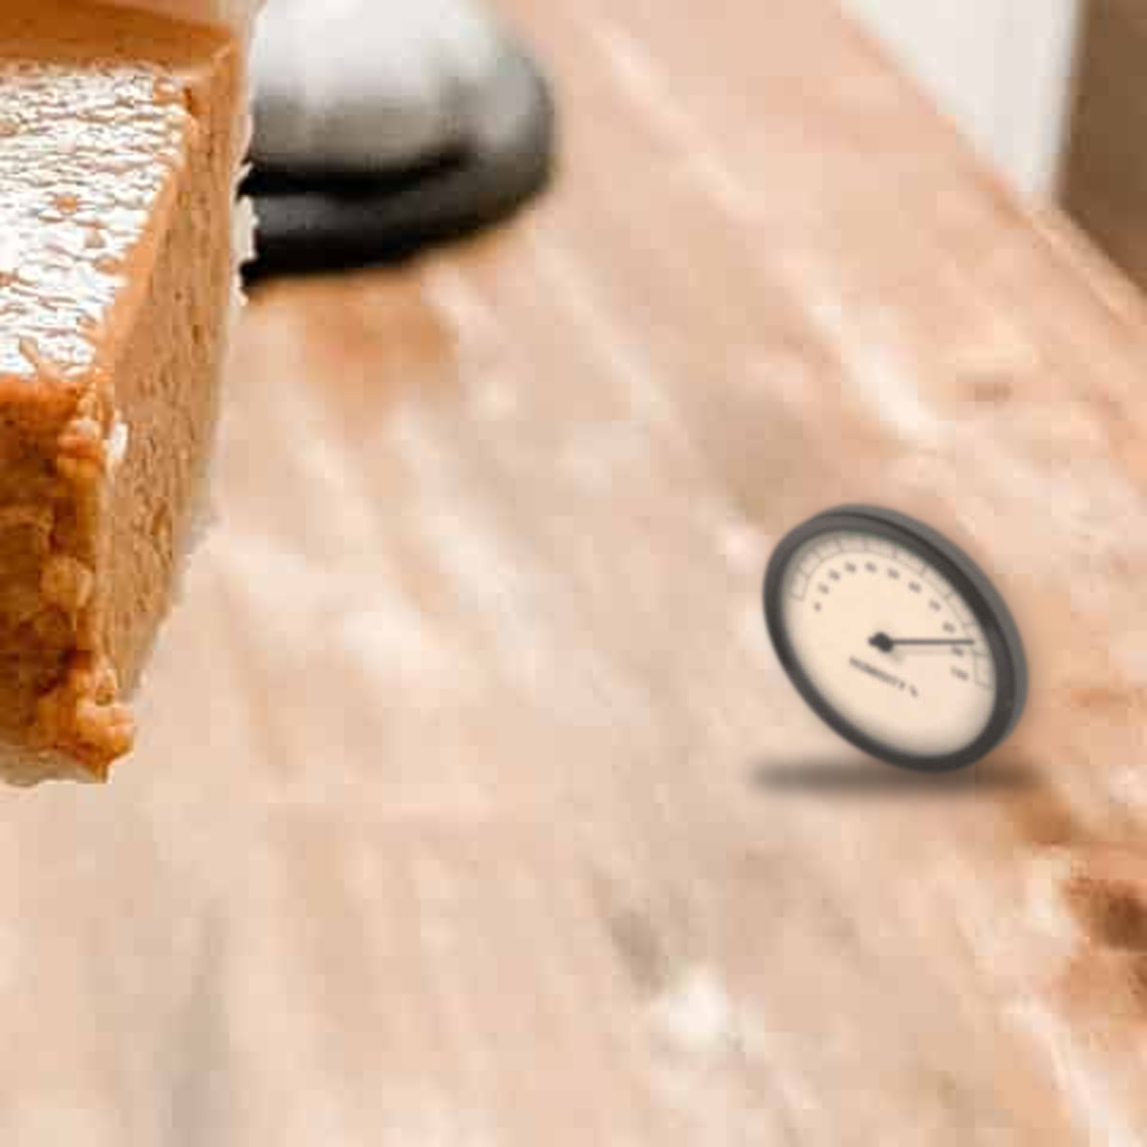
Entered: 85
